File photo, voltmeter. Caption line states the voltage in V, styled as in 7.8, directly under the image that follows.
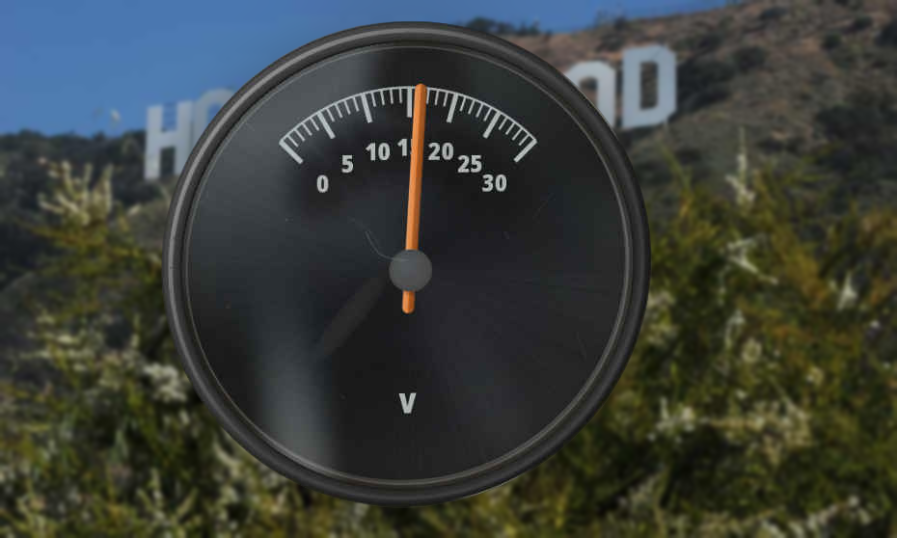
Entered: 16
